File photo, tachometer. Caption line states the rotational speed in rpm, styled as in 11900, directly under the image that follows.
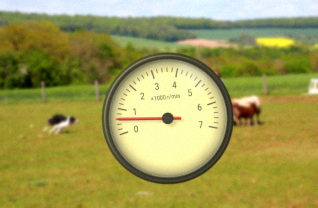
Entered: 600
